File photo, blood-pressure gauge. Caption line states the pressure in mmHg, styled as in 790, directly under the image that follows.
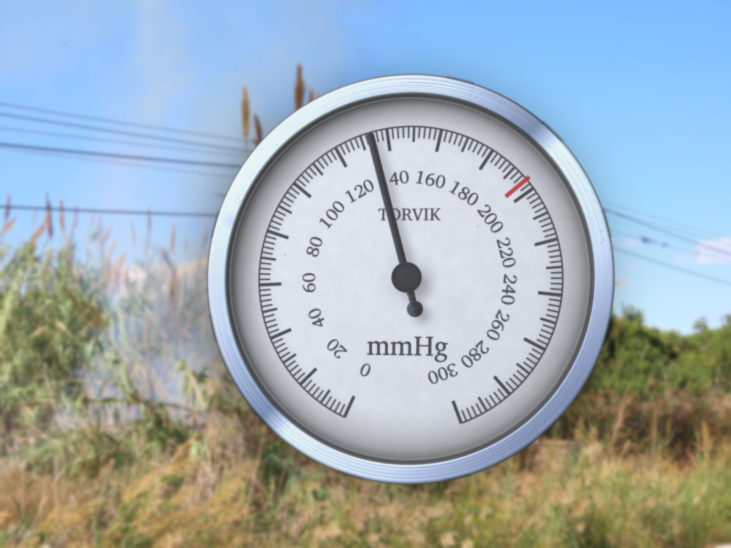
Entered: 134
